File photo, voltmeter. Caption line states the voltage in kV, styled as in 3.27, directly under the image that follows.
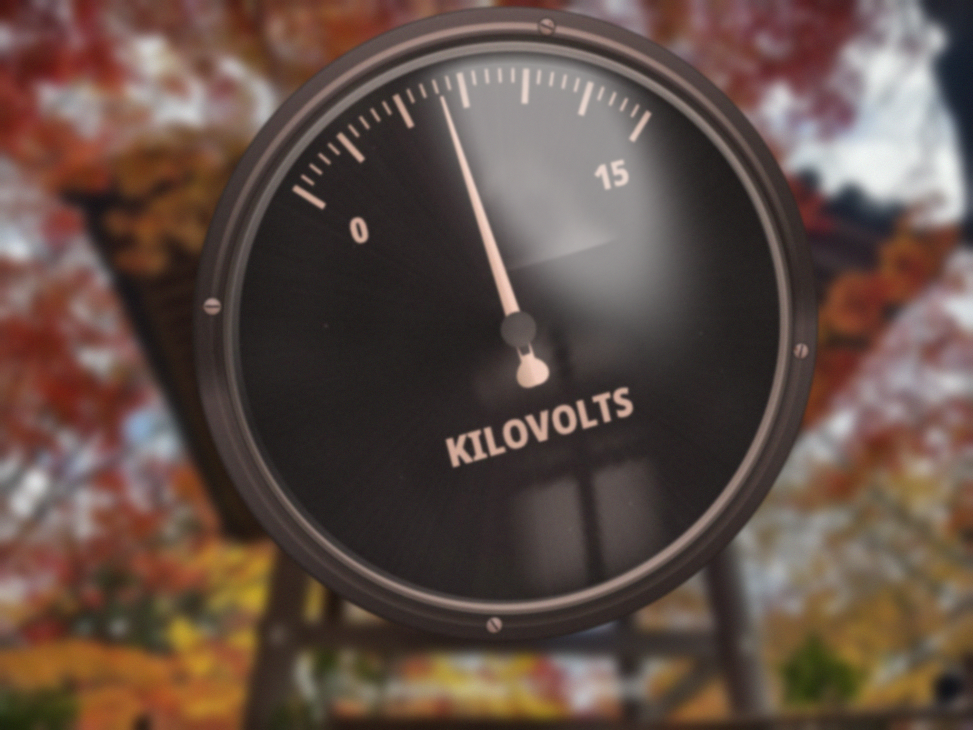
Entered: 6.5
